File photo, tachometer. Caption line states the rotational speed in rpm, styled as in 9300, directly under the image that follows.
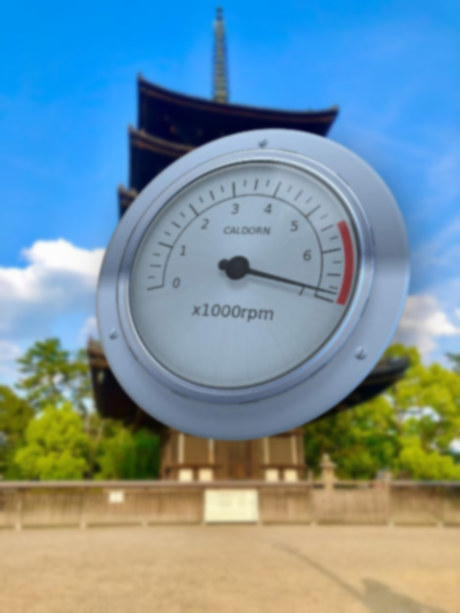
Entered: 6875
